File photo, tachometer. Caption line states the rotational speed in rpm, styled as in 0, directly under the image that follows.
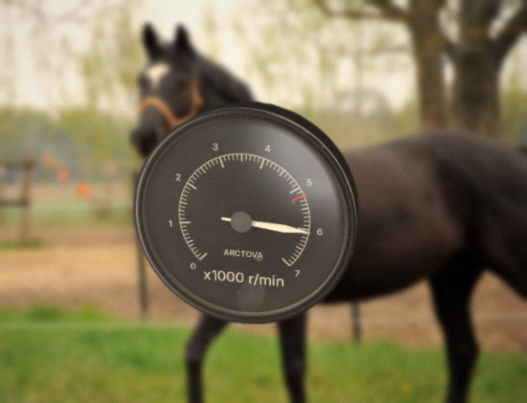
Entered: 6000
